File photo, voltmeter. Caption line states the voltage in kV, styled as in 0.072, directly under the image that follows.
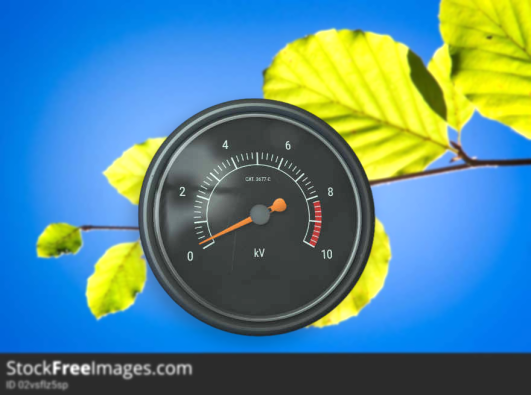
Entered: 0.2
